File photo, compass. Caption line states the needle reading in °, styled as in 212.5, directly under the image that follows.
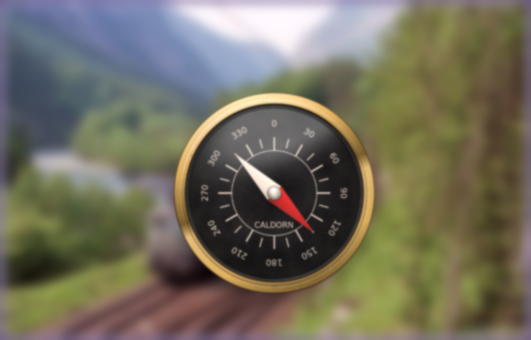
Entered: 135
